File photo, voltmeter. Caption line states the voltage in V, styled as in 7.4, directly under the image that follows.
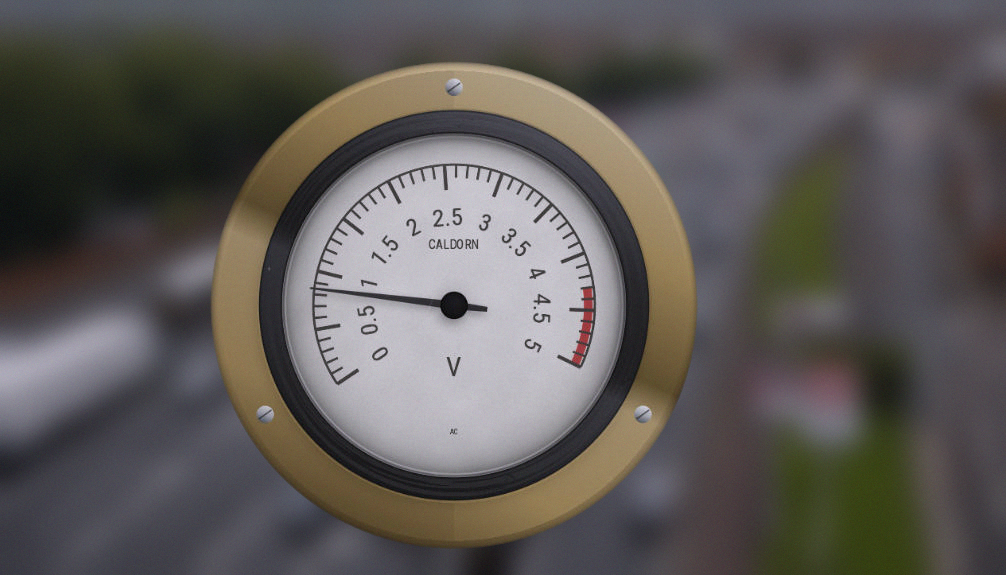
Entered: 0.85
